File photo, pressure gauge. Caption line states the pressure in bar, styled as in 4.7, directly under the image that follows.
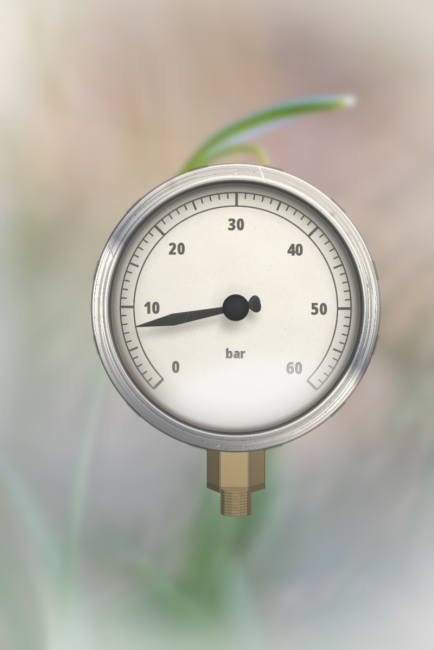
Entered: 7.5
